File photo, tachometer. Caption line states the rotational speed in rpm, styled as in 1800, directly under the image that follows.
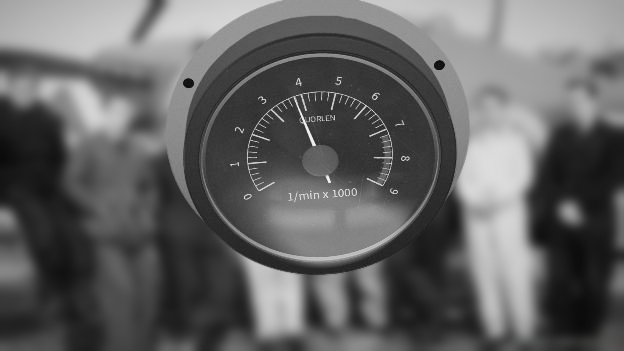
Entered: 3800
